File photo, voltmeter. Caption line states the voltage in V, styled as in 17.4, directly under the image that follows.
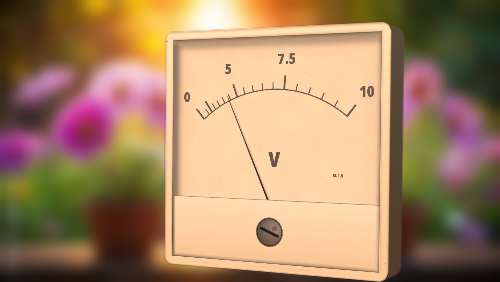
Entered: 4.5
